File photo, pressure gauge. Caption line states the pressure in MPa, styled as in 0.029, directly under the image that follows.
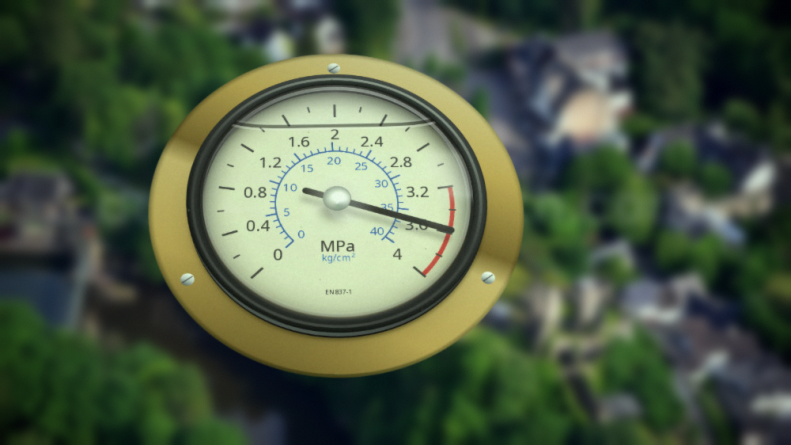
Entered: 3.6
